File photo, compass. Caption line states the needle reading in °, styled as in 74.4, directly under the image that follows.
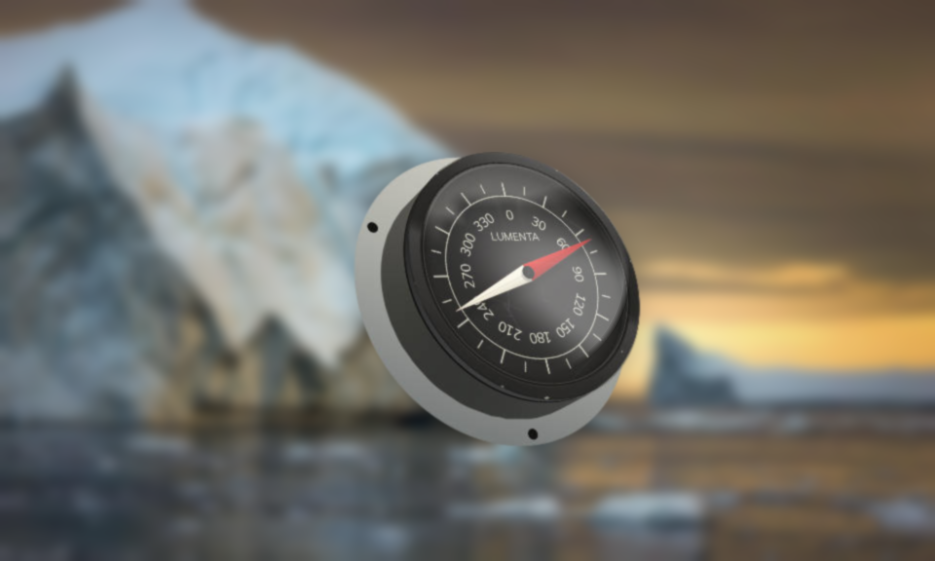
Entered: 67.5
